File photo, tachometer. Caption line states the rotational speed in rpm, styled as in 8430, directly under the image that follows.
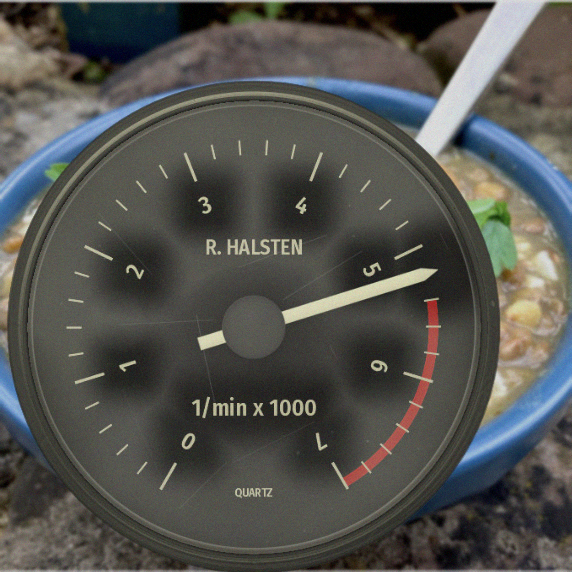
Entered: 5200
